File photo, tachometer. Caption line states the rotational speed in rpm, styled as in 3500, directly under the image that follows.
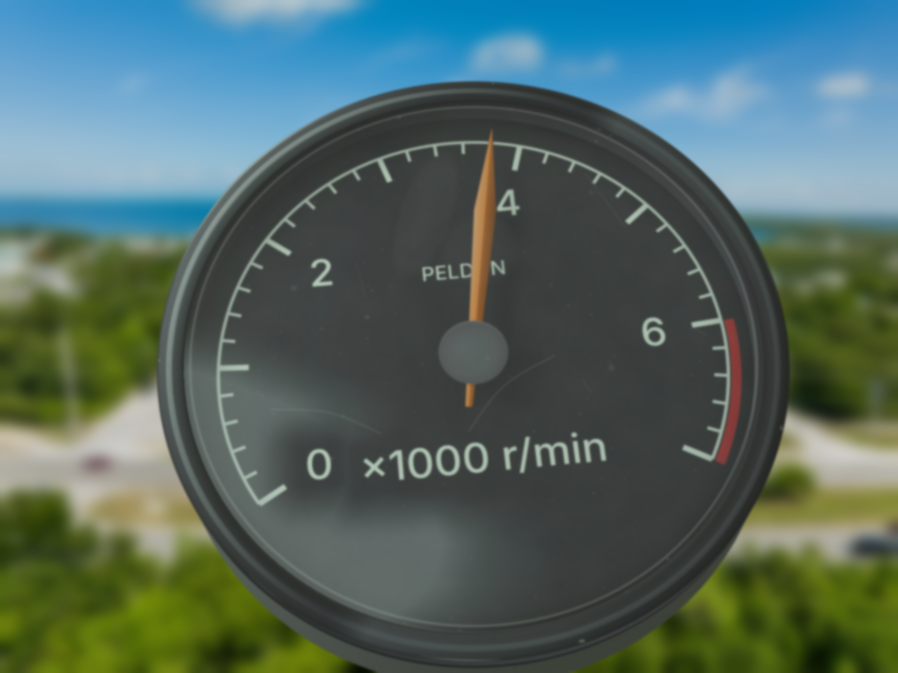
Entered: 3800
